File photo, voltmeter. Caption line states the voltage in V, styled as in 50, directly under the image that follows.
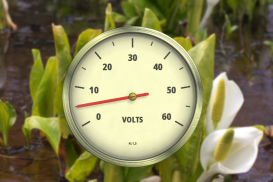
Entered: 5
